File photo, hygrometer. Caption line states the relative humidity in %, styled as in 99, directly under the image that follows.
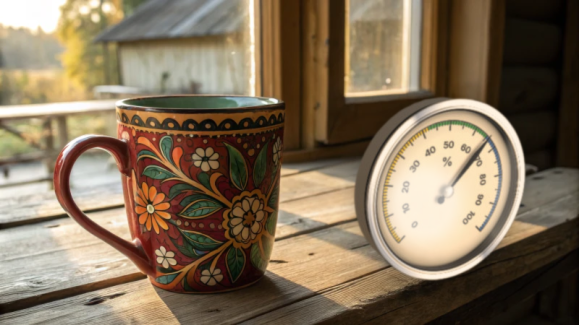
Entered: 65
